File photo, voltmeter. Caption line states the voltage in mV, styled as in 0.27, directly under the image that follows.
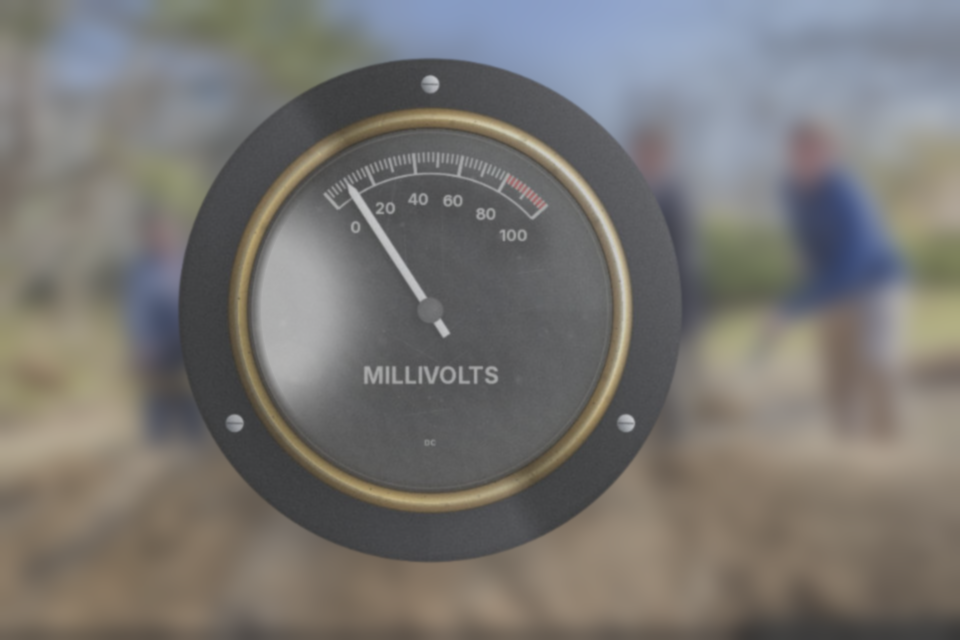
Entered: 10
